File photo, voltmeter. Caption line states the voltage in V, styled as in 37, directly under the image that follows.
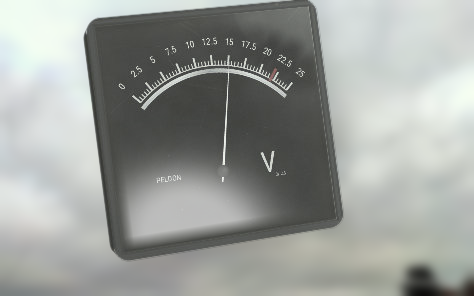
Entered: 15
